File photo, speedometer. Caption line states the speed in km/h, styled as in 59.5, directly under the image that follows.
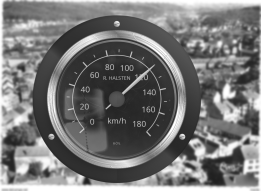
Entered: 120
